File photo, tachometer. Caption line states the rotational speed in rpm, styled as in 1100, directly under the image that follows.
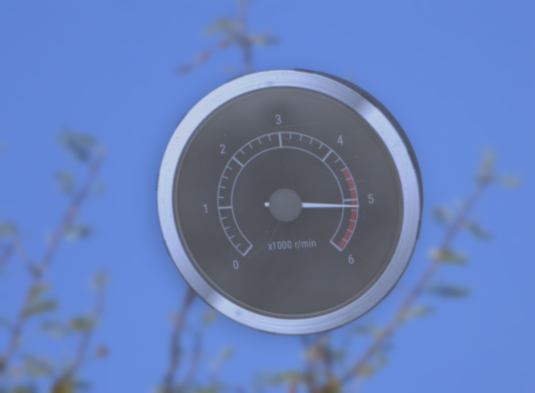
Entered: 5100
